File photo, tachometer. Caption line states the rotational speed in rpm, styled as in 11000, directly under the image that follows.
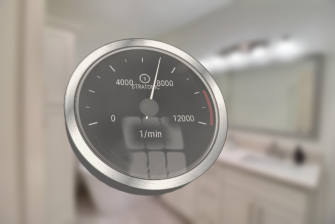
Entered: 7000
